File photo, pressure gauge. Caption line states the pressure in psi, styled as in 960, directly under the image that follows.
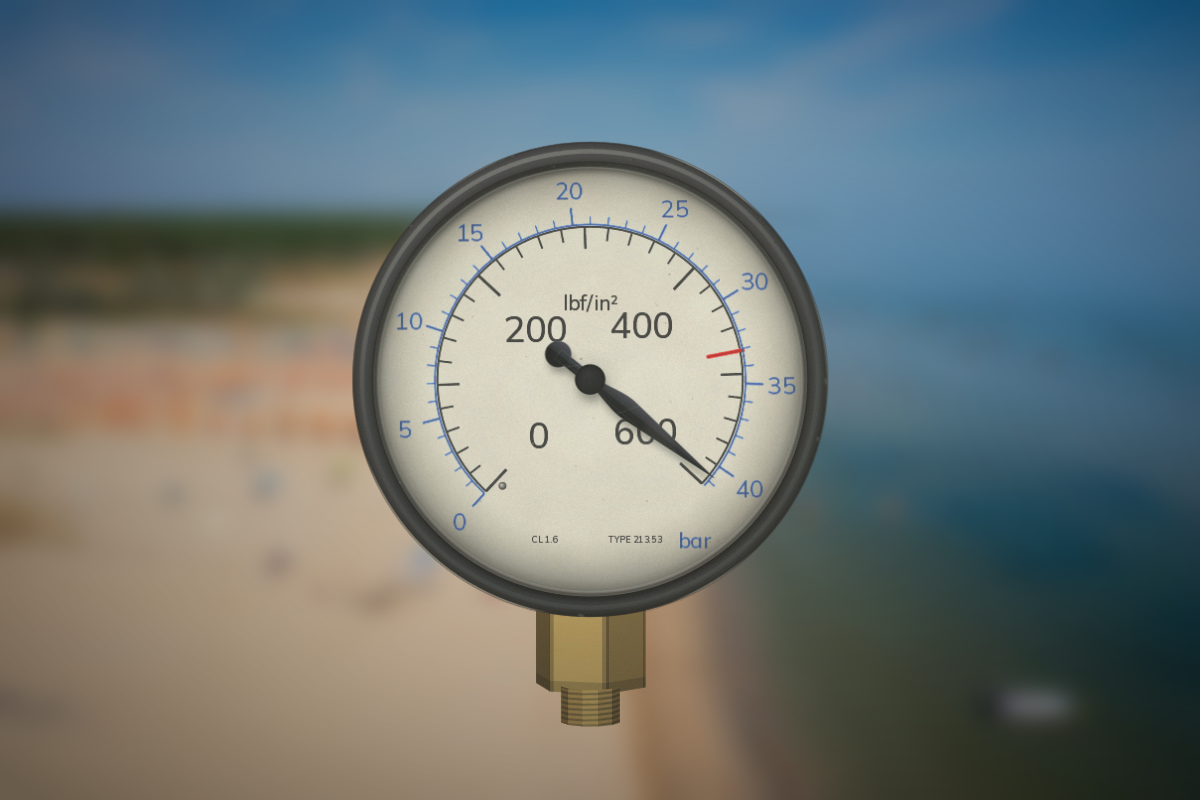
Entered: 590
